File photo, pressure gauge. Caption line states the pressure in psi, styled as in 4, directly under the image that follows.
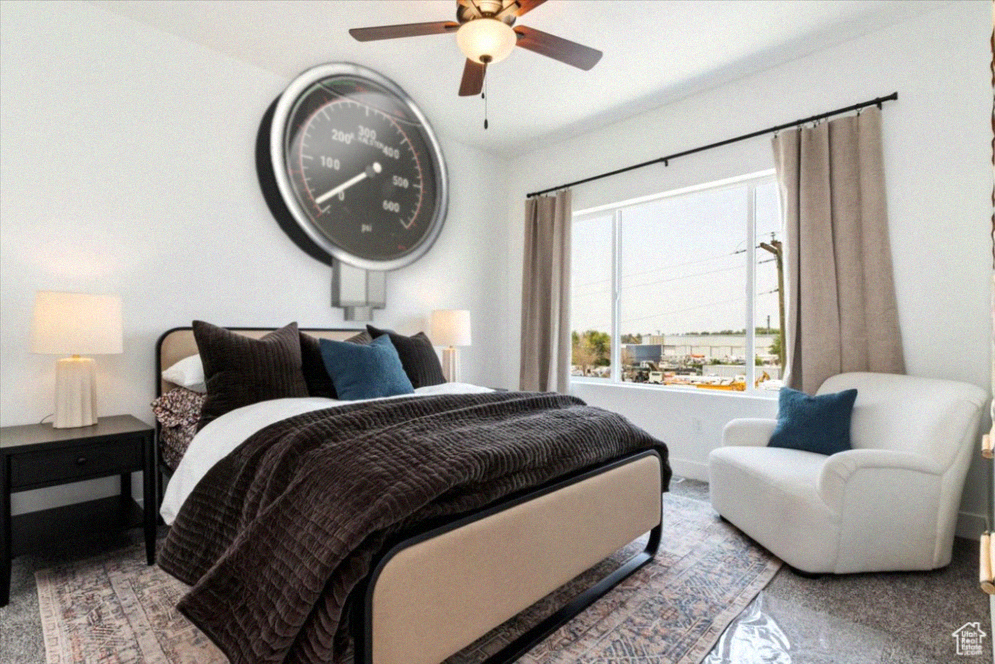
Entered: 20
